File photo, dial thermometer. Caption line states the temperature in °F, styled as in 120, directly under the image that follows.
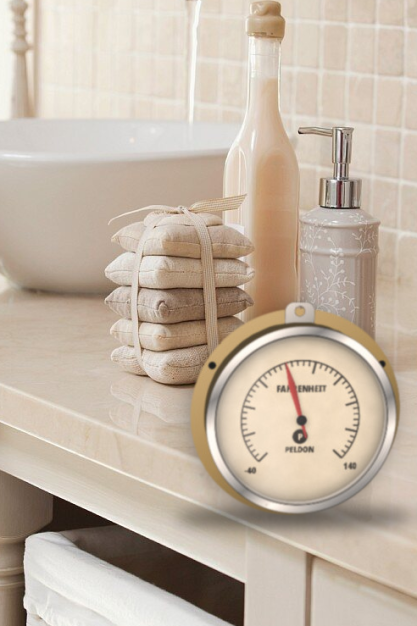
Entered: 40
